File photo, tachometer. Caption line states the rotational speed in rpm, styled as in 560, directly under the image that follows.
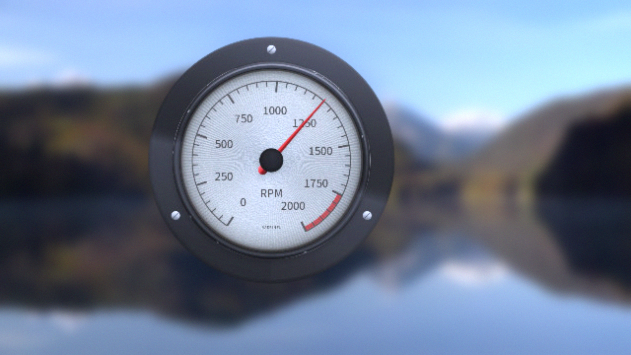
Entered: 1250
